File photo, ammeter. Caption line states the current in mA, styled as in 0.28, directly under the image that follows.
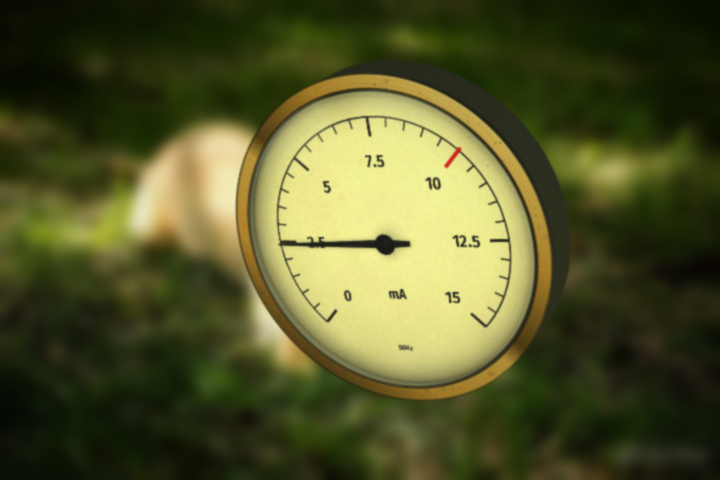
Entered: 2.5
